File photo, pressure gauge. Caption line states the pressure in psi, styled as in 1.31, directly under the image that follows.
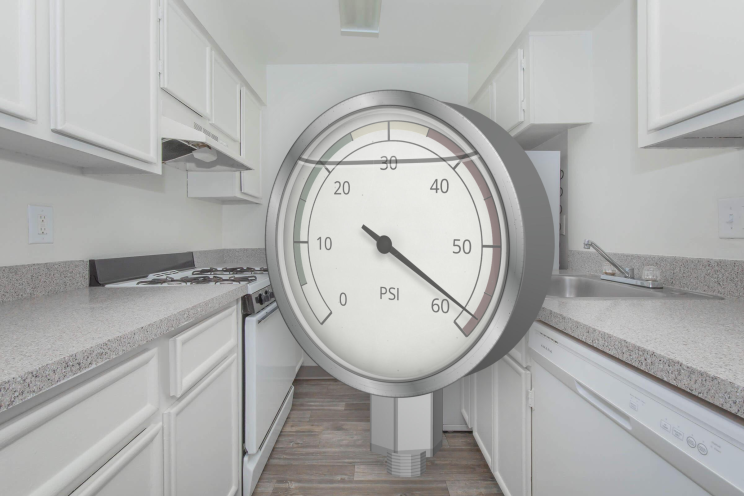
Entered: 57.5
